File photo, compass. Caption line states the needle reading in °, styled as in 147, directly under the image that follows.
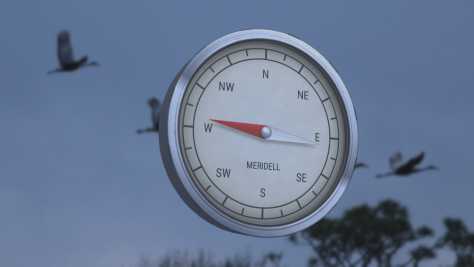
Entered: 277.5
